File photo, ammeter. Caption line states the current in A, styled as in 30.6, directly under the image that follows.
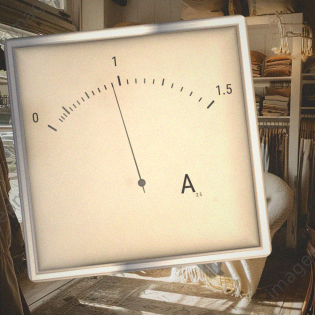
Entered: 0.95
